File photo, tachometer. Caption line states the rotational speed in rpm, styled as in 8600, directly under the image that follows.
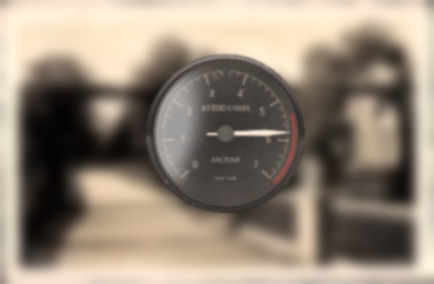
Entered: 5800
